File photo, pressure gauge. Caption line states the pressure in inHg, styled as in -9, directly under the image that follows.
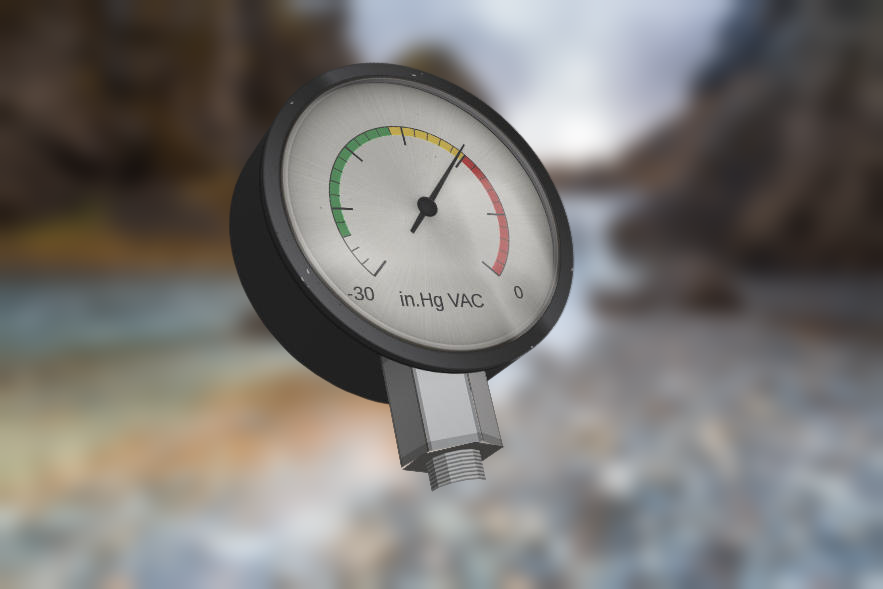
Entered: -10.5
